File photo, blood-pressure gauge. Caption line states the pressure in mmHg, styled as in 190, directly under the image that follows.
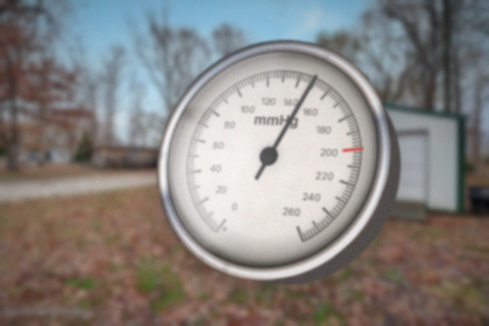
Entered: 150
